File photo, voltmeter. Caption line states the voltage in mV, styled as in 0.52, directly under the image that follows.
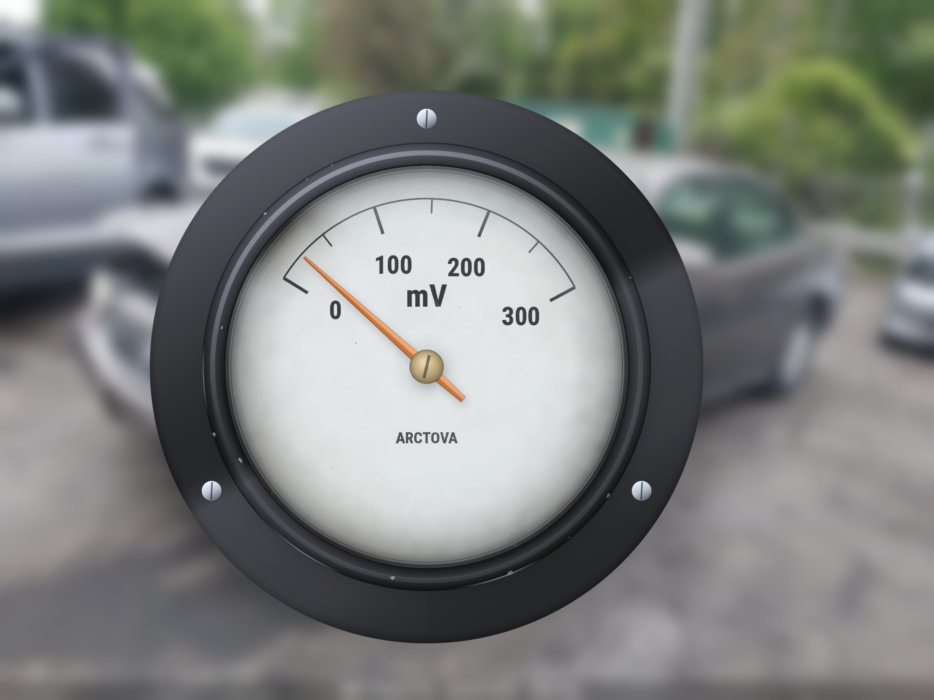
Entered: 25
